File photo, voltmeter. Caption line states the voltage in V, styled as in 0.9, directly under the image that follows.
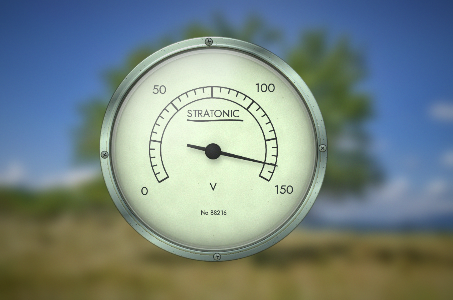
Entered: 140
